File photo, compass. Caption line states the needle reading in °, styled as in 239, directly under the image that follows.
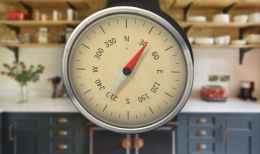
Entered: 35
